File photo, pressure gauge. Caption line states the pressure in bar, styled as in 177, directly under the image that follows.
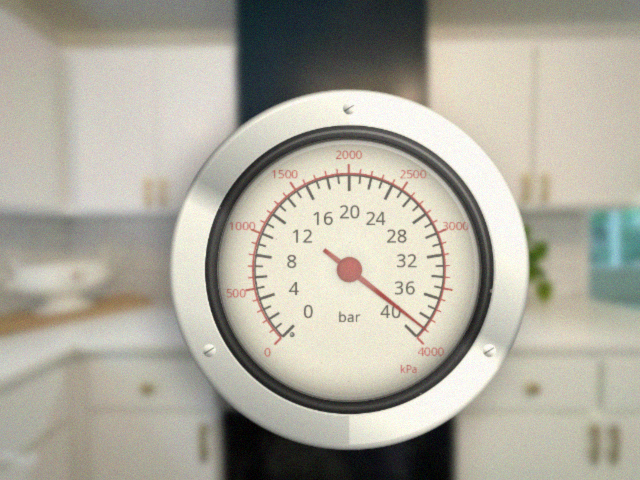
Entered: 39
